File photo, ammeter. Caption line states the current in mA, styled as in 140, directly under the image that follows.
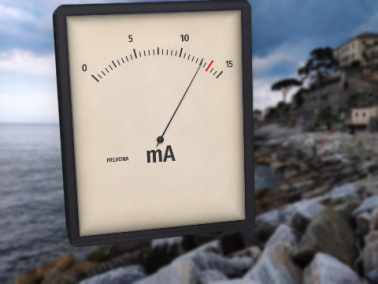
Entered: 12.5
